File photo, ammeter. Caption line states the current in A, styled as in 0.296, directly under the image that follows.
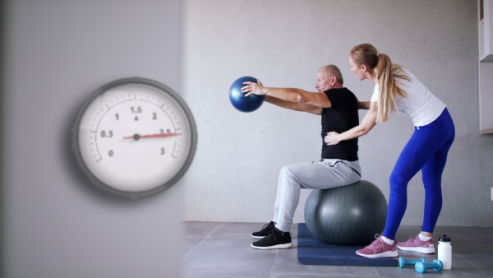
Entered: 2.6
